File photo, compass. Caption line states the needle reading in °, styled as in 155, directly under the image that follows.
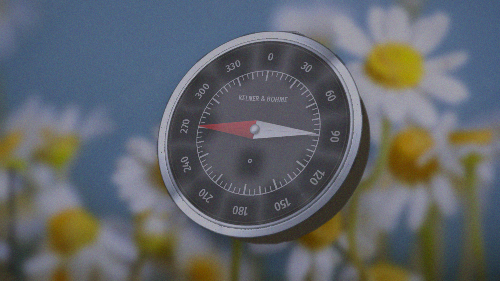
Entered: 270
